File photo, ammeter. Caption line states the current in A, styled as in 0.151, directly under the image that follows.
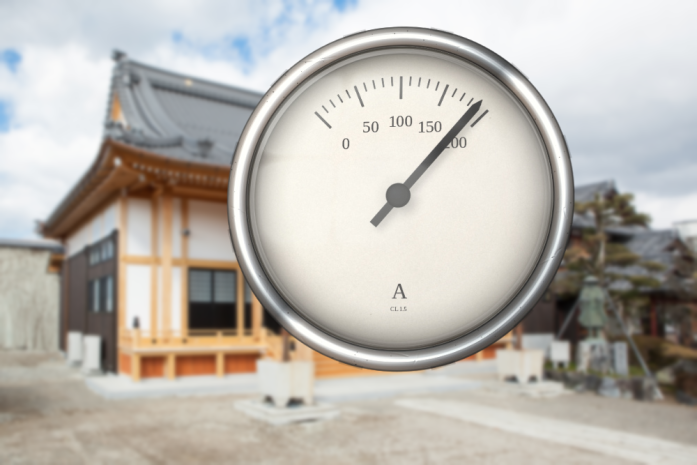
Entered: 190
